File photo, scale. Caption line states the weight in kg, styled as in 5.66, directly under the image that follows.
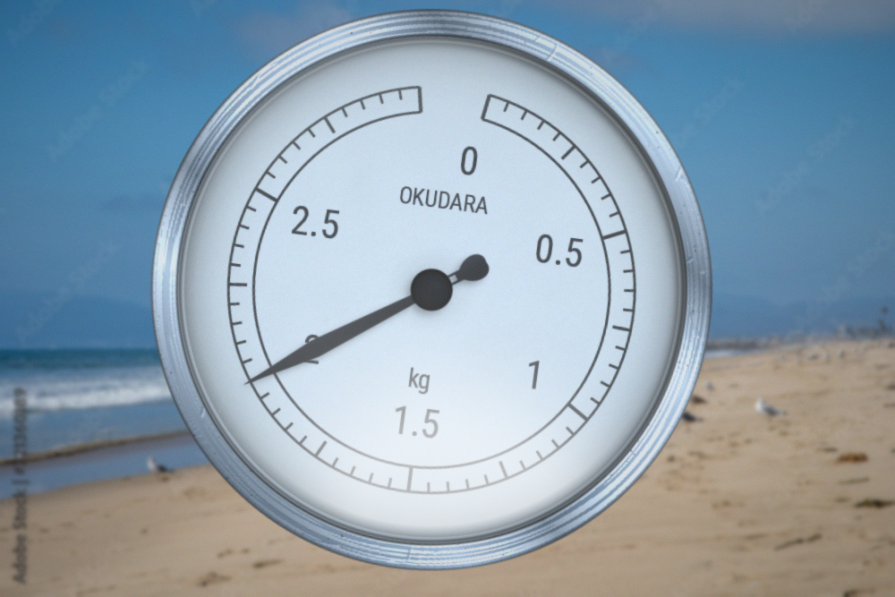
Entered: 2
